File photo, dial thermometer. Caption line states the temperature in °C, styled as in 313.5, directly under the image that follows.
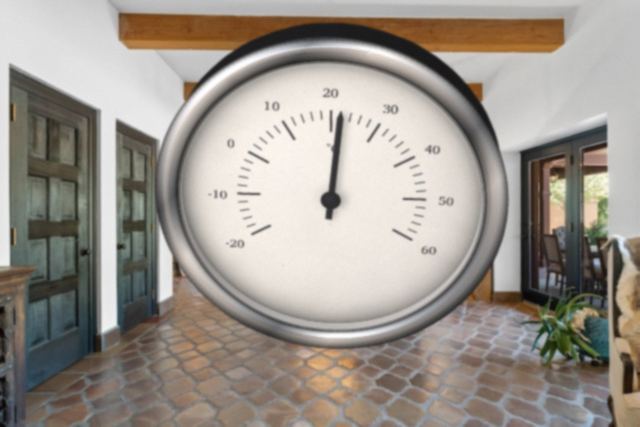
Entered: 22
